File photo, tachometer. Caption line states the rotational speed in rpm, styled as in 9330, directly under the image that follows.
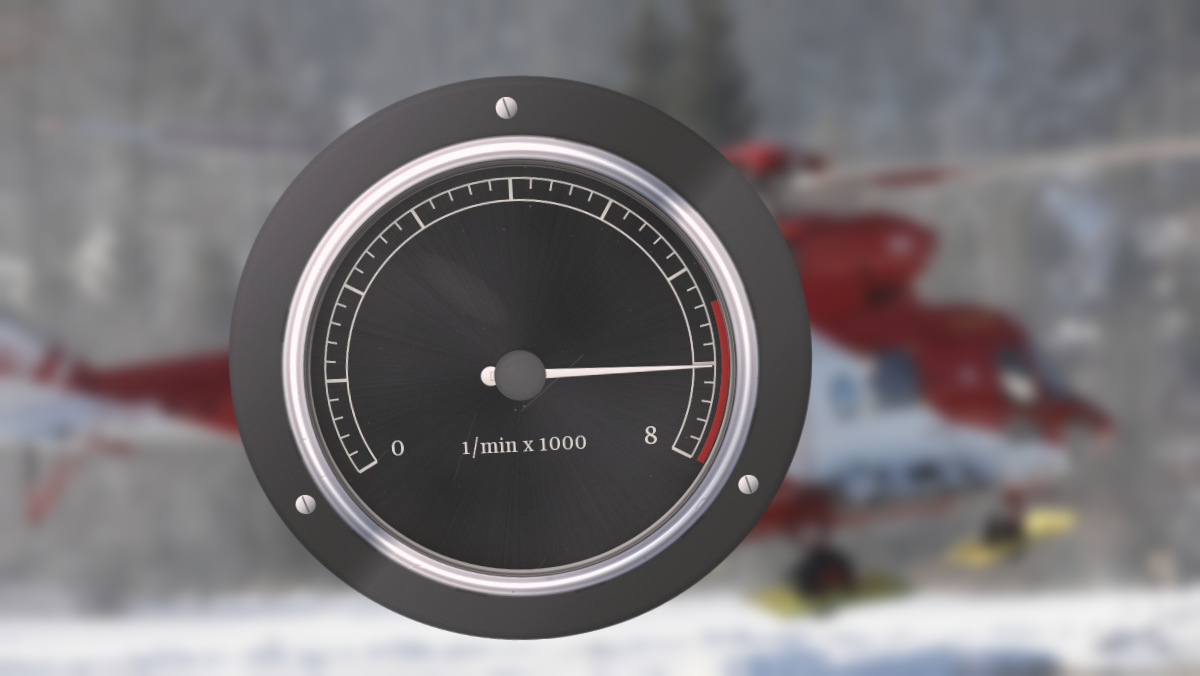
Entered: 7000
